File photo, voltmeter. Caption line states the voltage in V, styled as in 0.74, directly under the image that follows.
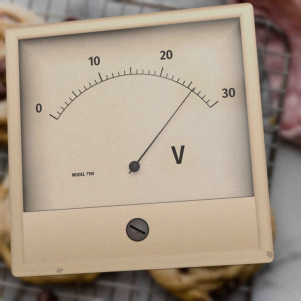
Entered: 26
